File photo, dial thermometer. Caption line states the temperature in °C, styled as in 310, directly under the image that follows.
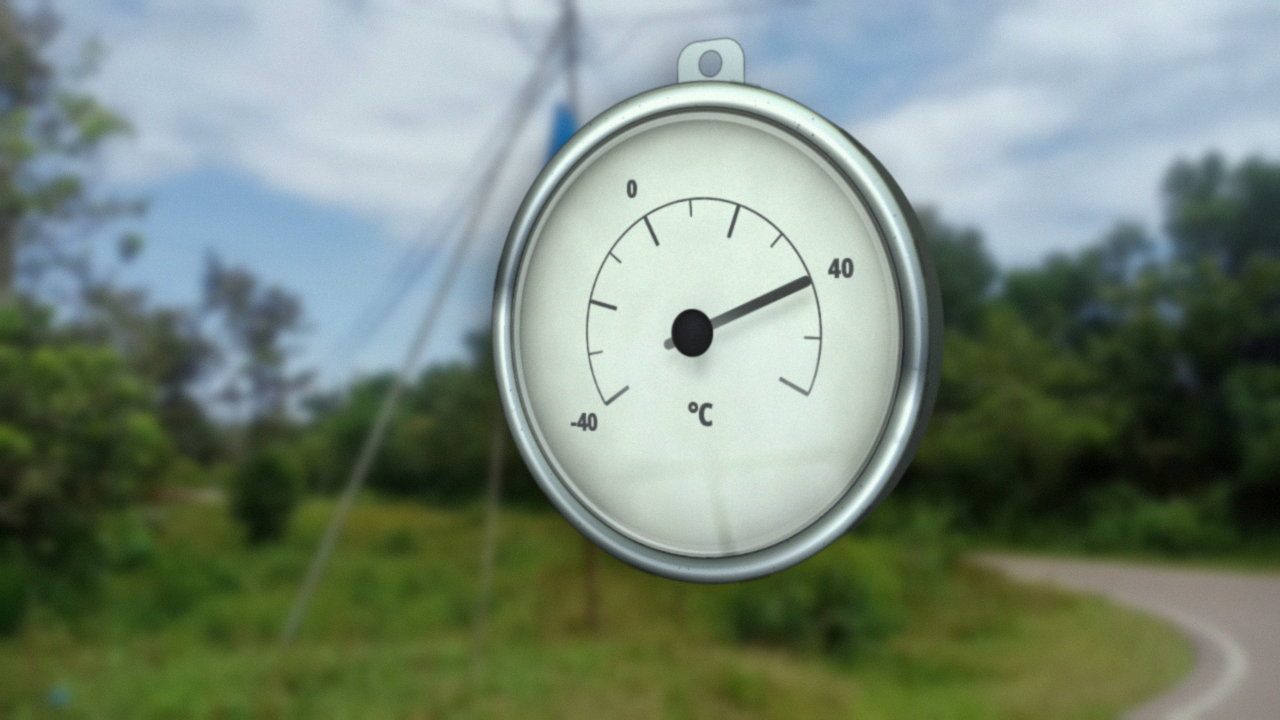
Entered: 40
